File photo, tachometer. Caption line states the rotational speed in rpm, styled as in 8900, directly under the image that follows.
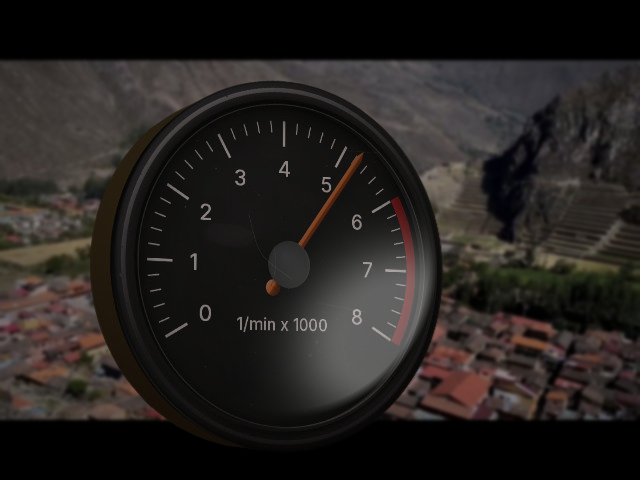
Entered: 5200
